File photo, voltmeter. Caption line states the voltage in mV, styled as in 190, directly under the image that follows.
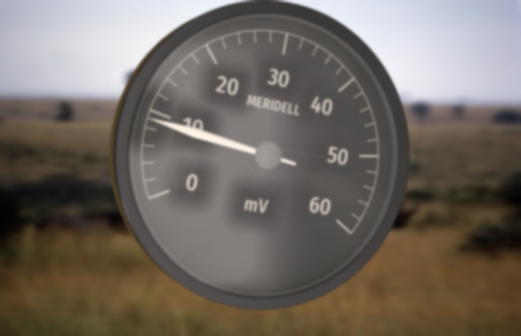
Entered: 9
